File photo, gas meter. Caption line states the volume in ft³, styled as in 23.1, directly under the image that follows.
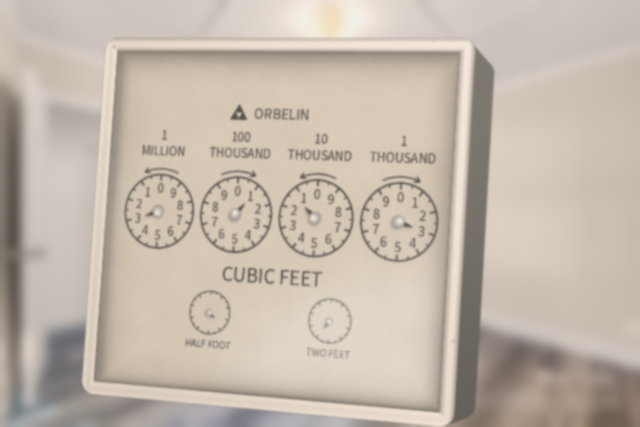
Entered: 311300
